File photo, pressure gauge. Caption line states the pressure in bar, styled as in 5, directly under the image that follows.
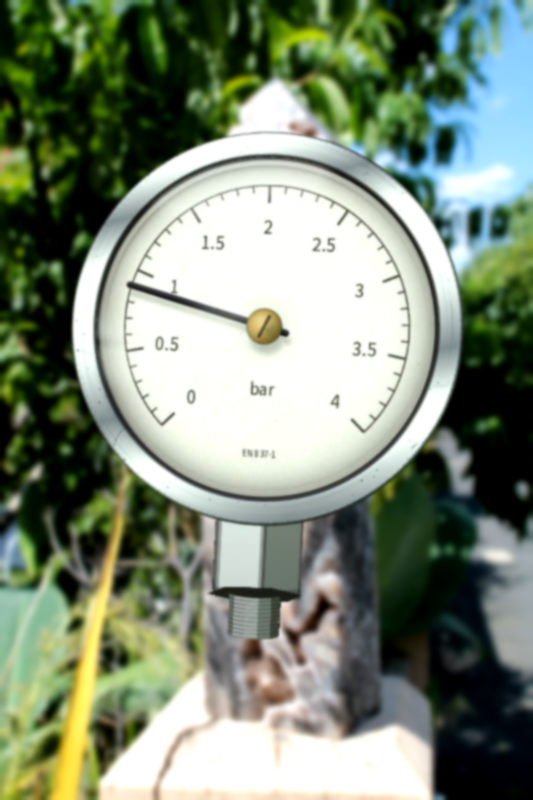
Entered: 0.9
